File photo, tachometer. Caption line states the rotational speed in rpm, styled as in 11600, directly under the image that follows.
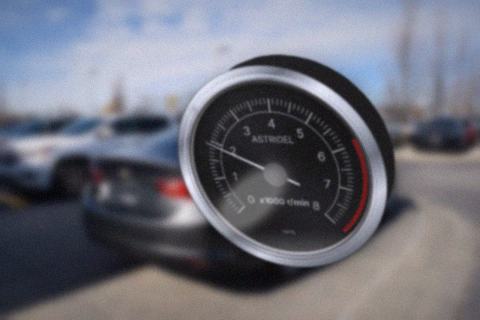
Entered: 2000
